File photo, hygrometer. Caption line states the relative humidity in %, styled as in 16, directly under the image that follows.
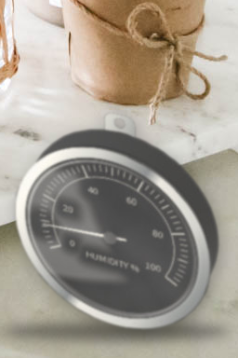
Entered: 10
